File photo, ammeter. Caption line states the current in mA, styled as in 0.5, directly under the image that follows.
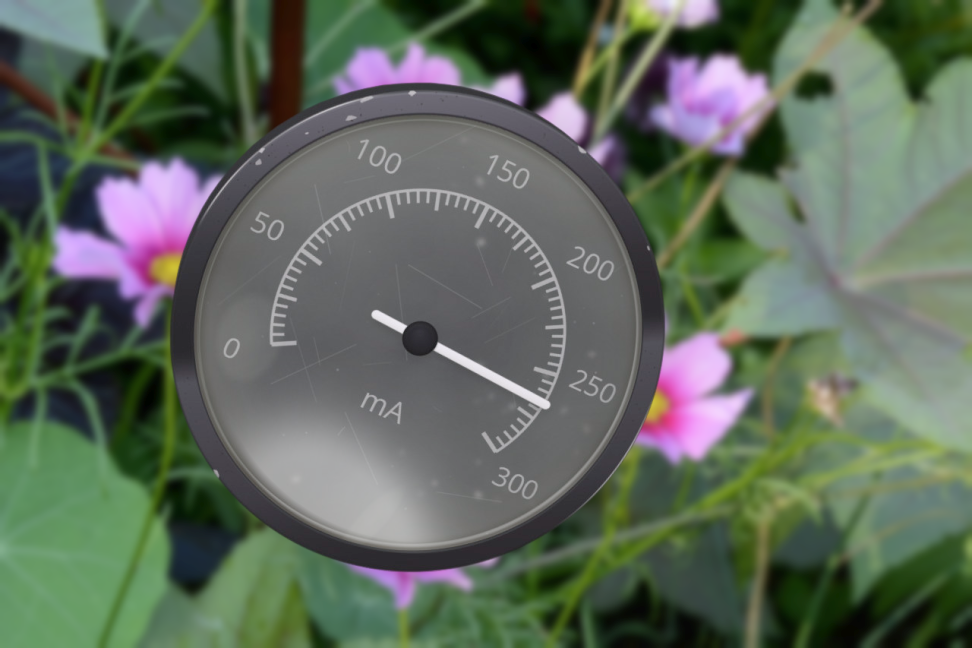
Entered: 265
